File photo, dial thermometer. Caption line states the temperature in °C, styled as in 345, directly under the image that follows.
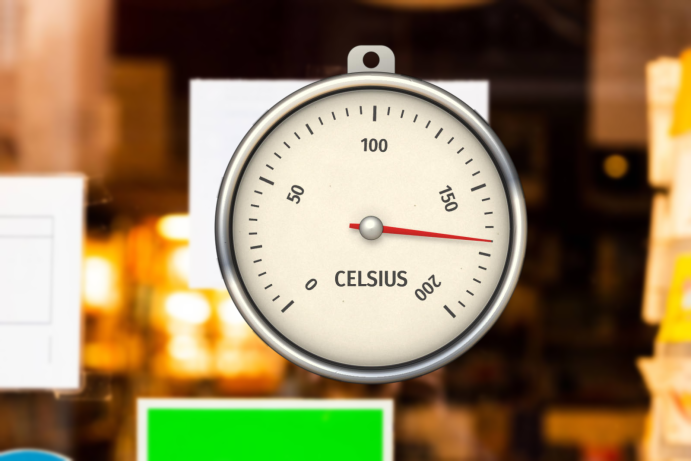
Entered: 170
